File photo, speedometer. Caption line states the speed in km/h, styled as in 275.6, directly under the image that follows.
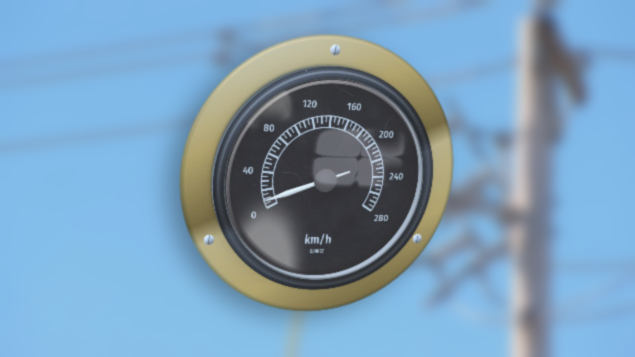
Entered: 10
